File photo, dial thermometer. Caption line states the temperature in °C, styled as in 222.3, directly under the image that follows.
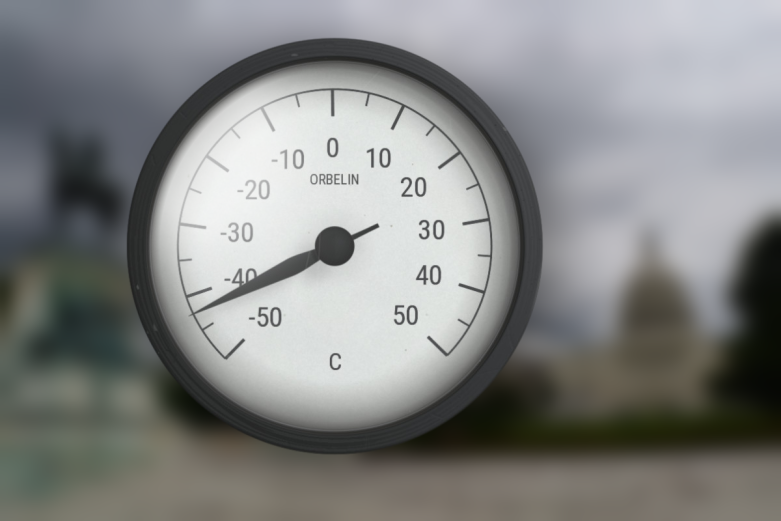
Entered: -42.5
